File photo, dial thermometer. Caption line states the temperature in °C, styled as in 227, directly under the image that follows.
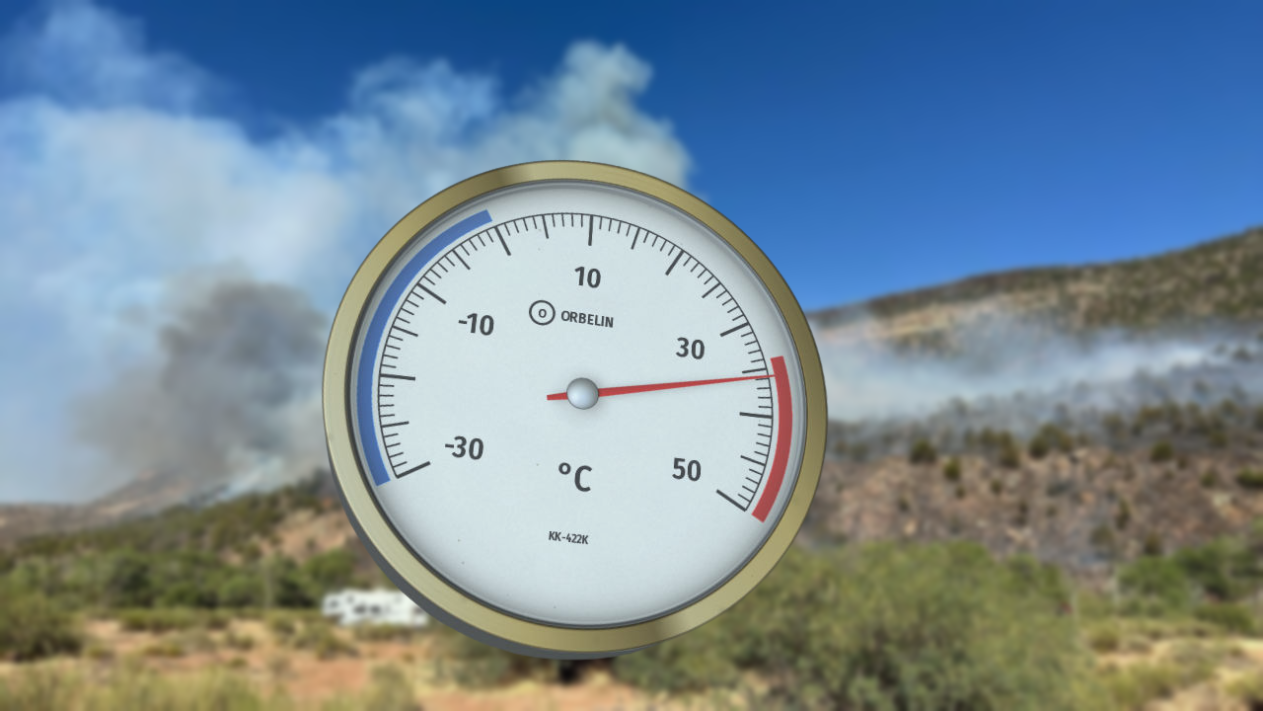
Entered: 36
